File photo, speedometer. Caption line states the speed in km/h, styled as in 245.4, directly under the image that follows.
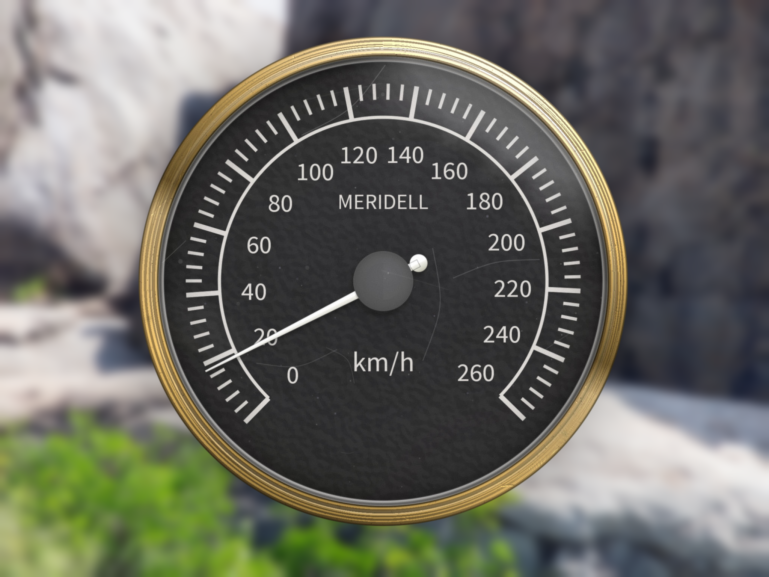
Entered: 18
